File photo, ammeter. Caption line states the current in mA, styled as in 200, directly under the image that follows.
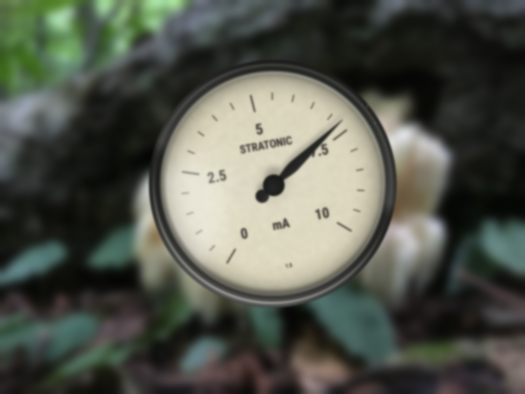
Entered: 7.25
